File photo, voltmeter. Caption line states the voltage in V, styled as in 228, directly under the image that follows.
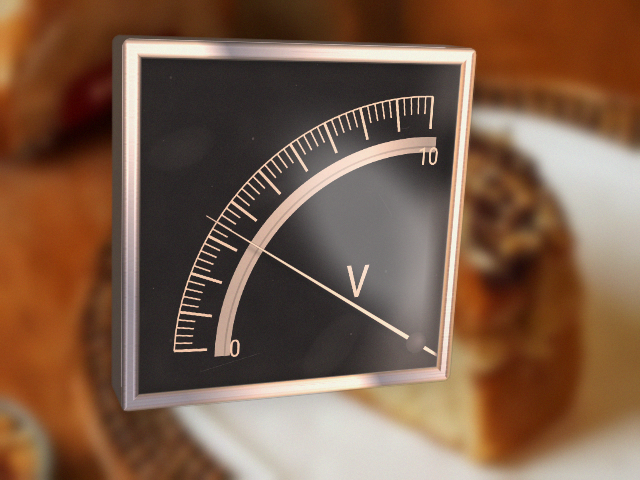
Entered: 3.4
